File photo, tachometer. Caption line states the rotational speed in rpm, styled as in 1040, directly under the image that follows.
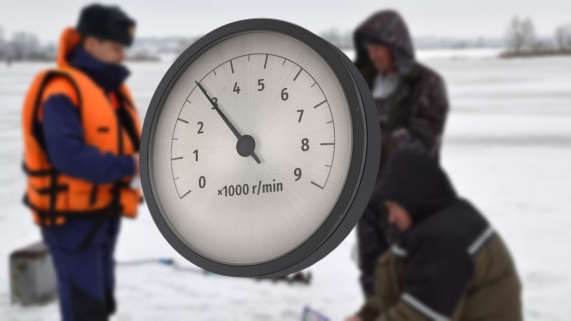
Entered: 3000
